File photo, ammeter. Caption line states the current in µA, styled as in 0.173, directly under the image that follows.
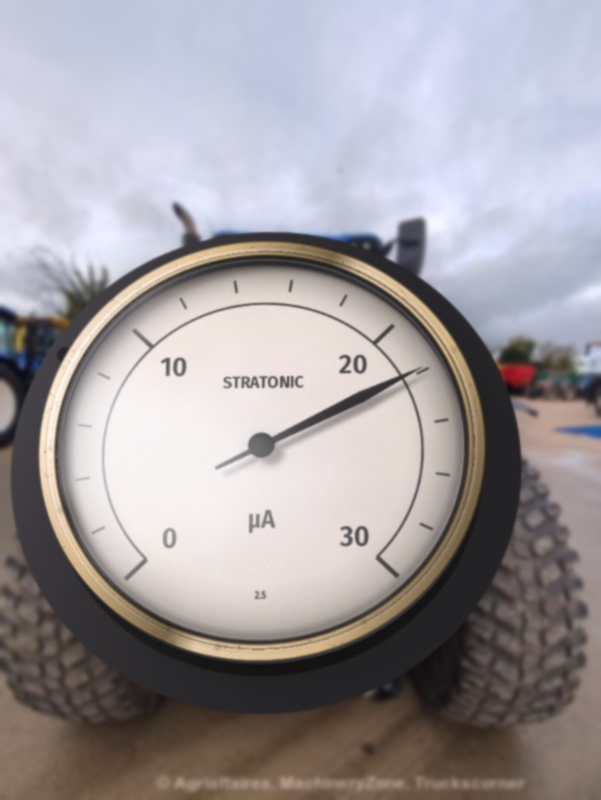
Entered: 22
